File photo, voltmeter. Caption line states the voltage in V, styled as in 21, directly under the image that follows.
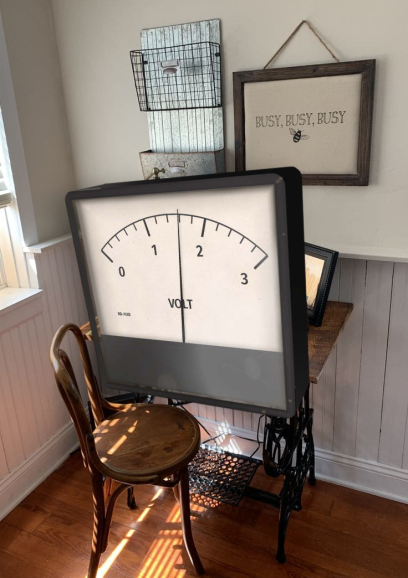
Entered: 1.6
